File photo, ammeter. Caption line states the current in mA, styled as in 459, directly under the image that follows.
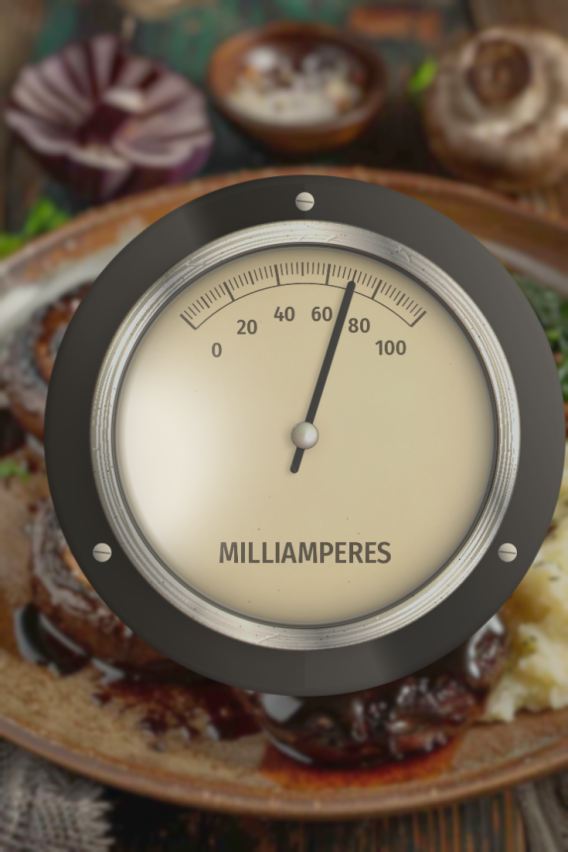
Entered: 70
